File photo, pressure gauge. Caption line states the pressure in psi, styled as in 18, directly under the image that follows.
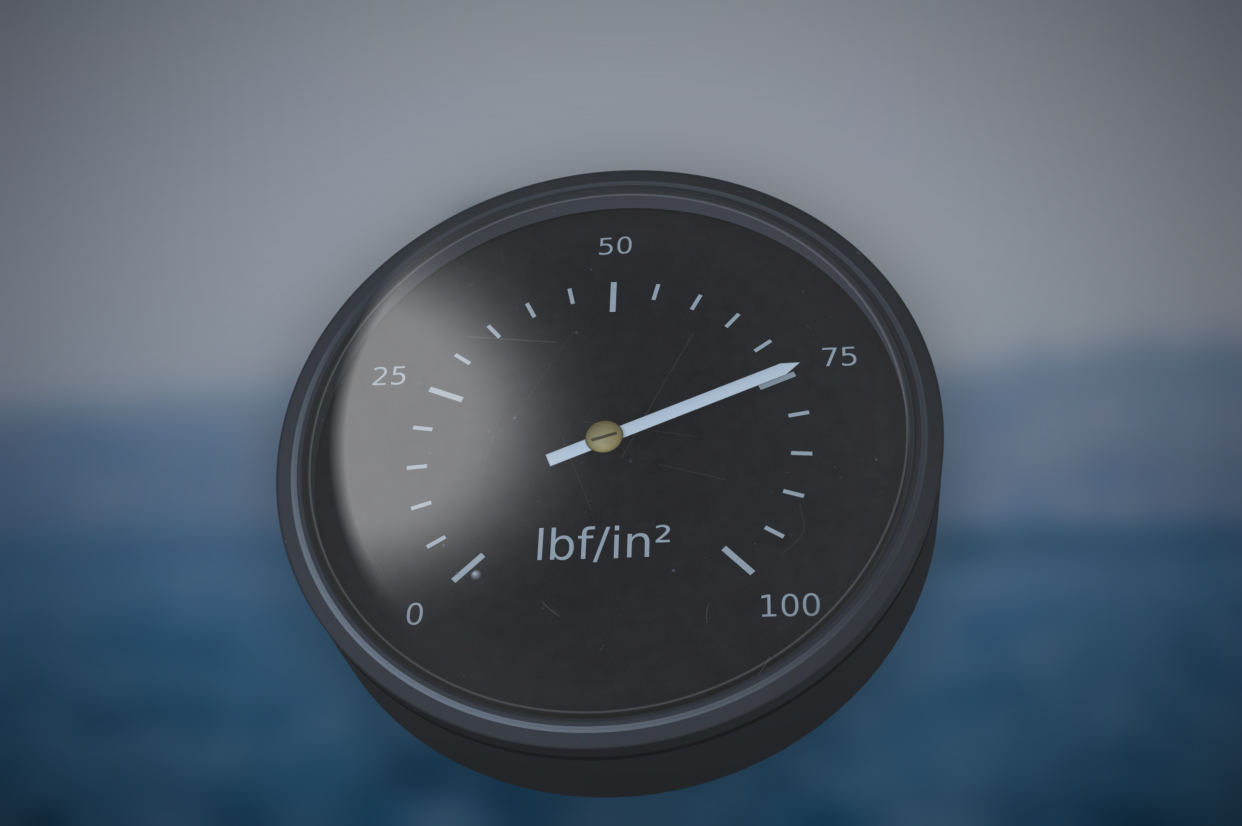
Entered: 75
